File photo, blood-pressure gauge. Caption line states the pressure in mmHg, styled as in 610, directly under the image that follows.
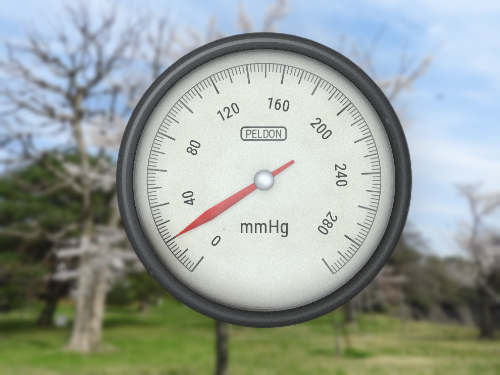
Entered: 20
